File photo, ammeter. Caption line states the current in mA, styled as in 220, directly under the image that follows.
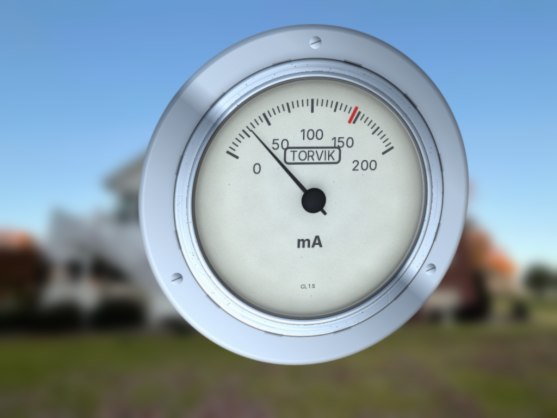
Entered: 30
